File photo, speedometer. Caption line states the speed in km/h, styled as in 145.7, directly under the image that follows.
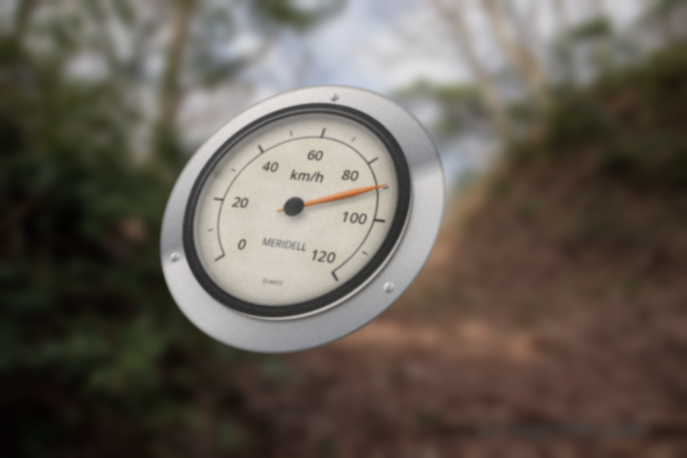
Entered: 90
